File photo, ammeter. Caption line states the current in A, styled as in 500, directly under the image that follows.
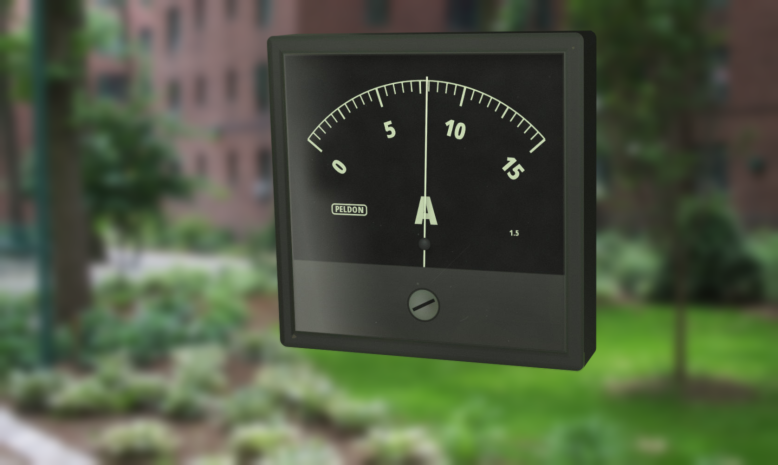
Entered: 8
